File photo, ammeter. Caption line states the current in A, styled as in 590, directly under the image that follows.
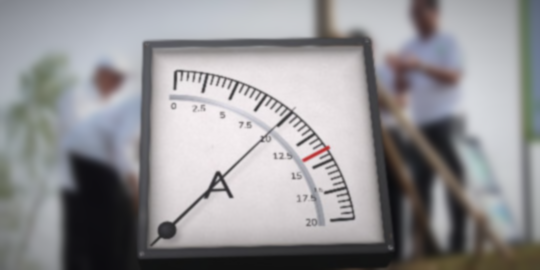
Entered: 10
